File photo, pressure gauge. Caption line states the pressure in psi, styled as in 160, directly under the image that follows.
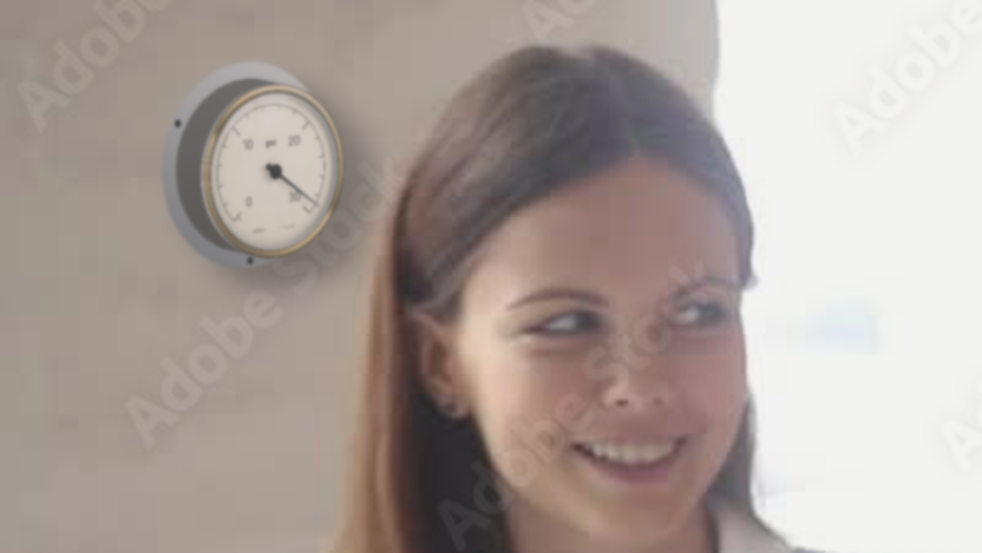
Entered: 29
